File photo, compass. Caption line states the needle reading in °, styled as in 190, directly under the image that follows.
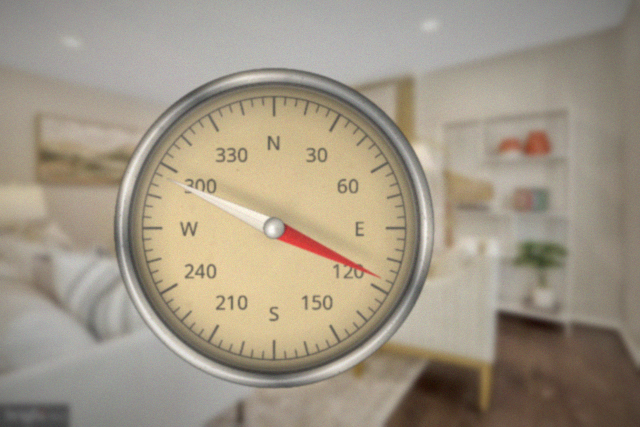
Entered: 115
